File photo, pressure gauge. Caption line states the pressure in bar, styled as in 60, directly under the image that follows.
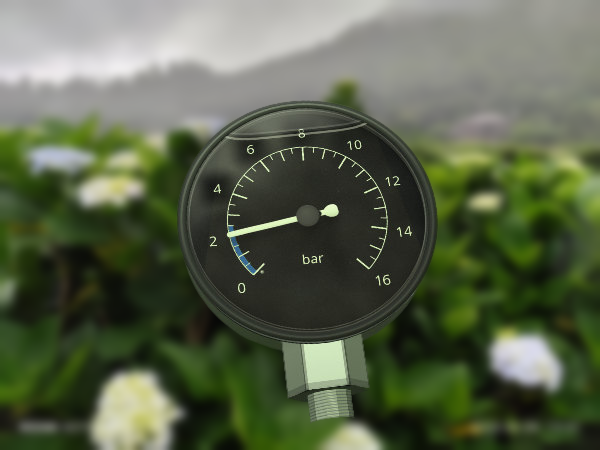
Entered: 2
